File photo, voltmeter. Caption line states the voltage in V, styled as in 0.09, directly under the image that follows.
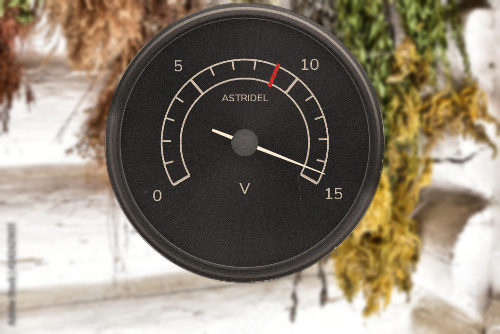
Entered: 14.5
